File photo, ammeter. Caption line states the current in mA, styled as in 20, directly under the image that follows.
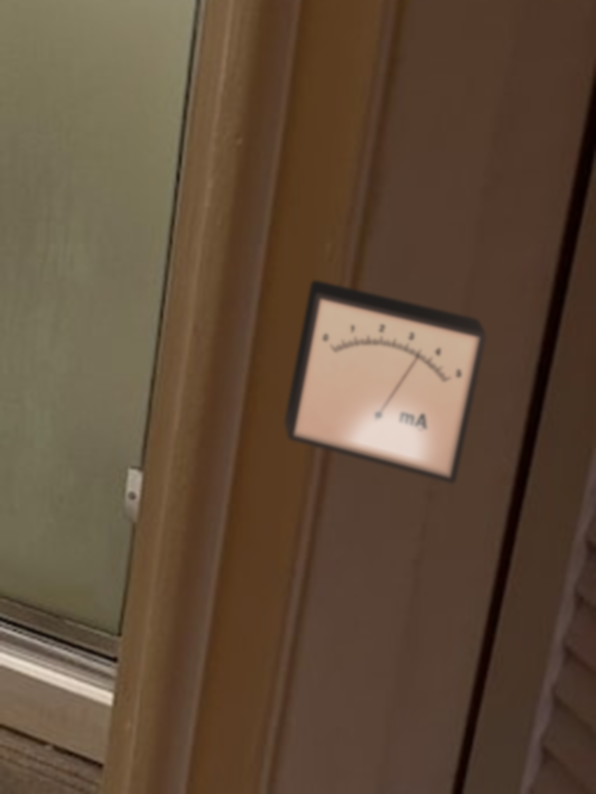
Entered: 3.5
